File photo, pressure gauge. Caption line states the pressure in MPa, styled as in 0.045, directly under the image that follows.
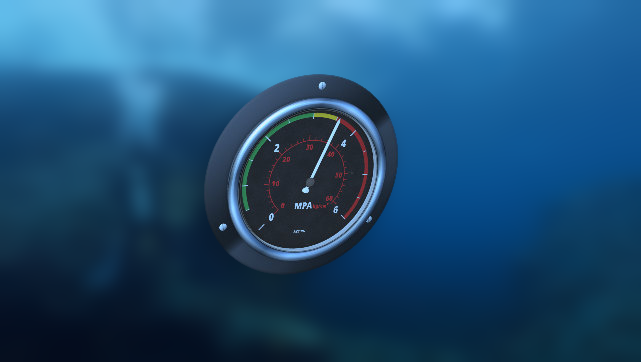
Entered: 3.5
